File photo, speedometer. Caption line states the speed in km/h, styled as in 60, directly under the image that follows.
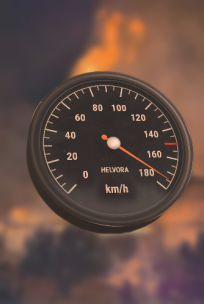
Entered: 175
